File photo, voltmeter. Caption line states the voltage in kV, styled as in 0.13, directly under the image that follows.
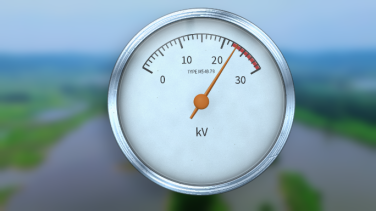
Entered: 23
